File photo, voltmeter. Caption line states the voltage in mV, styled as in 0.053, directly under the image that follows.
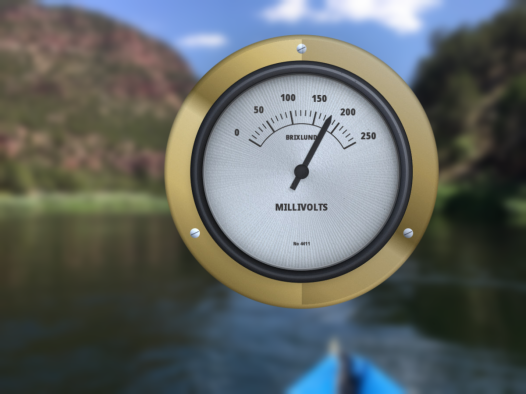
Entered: 180
